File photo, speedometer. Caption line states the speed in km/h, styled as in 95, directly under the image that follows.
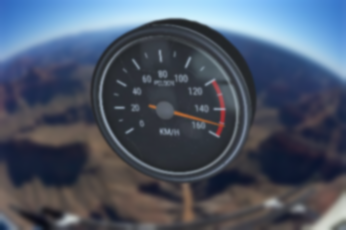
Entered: 150
